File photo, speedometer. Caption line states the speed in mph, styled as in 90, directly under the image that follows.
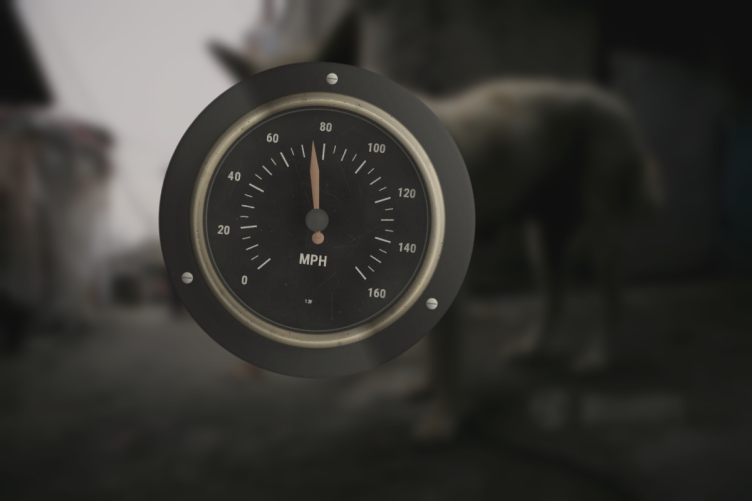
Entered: 75
